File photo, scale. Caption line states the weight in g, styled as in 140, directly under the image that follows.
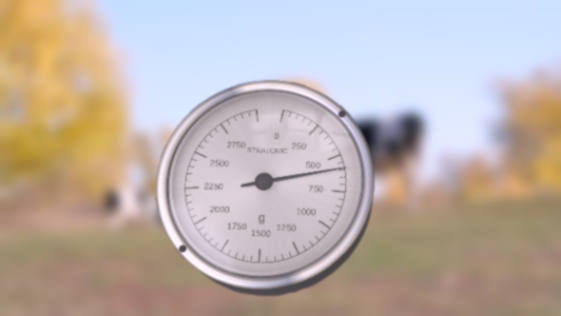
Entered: 600
